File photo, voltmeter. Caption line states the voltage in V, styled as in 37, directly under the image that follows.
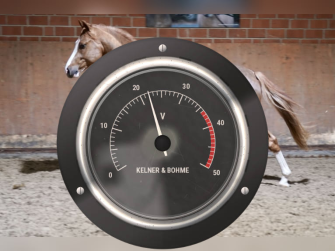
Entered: 22
